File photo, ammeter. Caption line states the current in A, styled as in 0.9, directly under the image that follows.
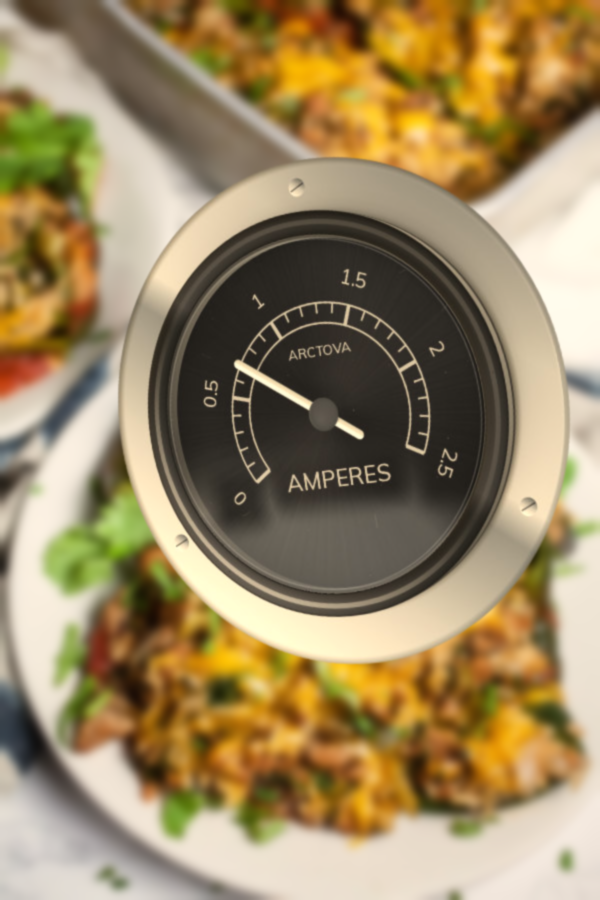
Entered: 0.7
